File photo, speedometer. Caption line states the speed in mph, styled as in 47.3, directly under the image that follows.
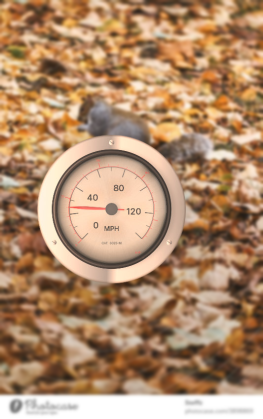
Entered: 25
